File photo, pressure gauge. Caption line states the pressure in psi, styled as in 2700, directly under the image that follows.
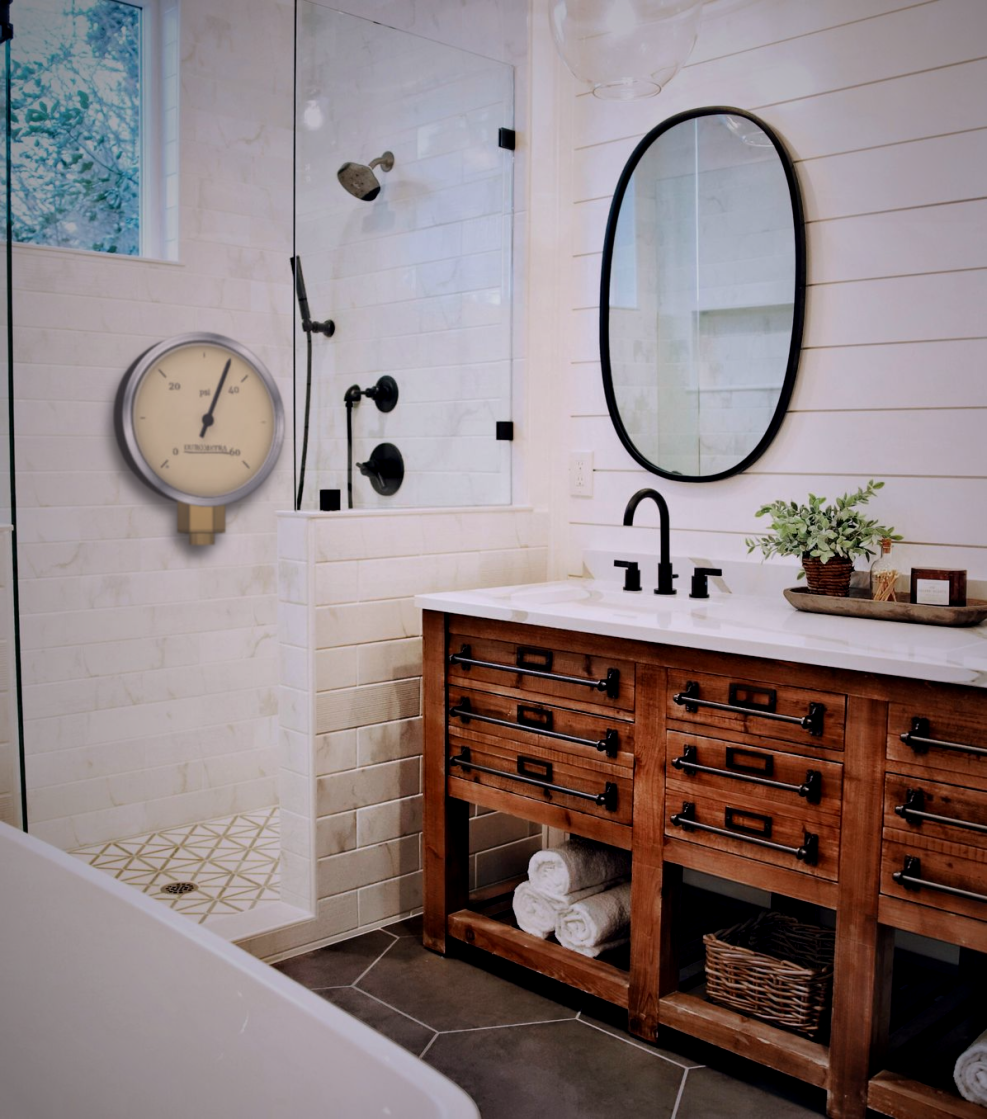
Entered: 35
